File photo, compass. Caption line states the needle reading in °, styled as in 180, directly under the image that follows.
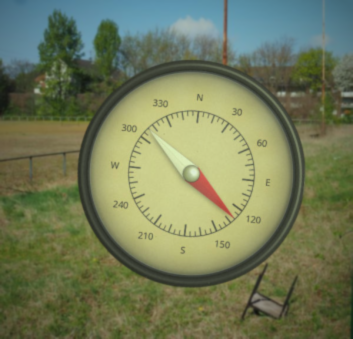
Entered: 130
